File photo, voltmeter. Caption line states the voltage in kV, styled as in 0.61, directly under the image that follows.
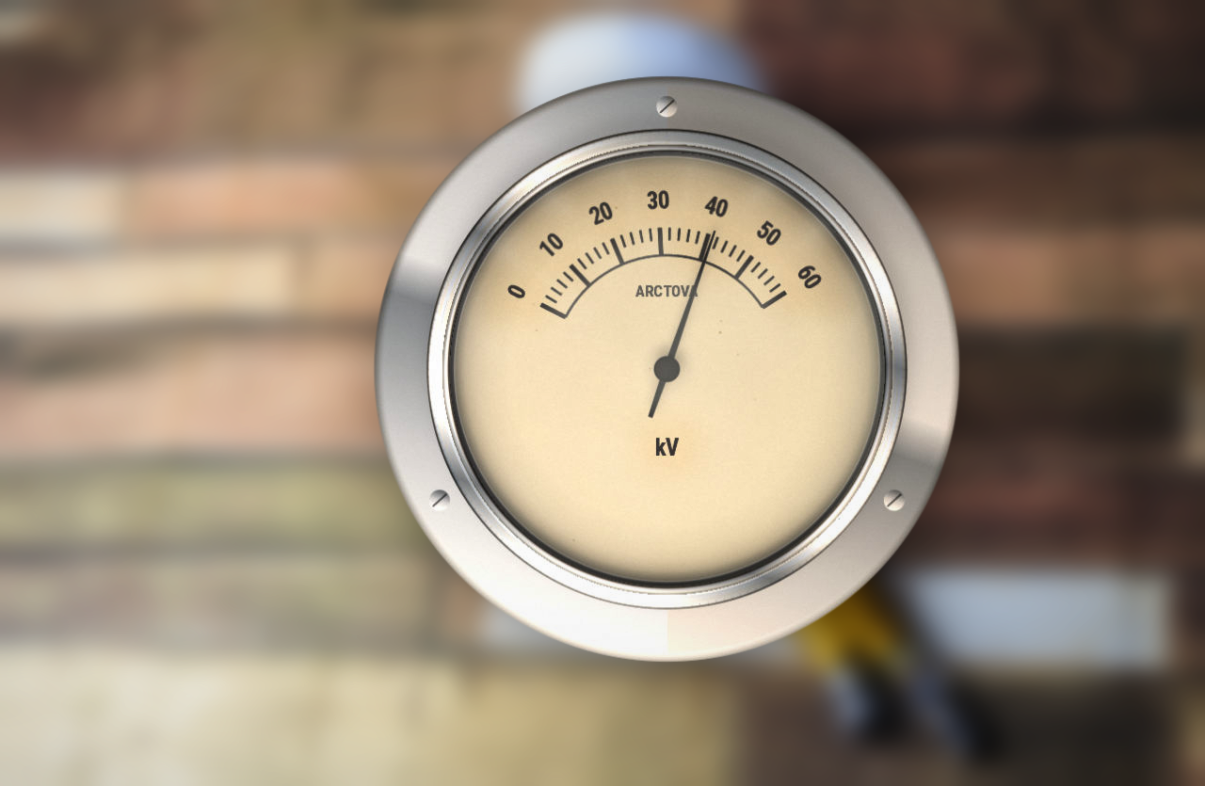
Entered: 41
